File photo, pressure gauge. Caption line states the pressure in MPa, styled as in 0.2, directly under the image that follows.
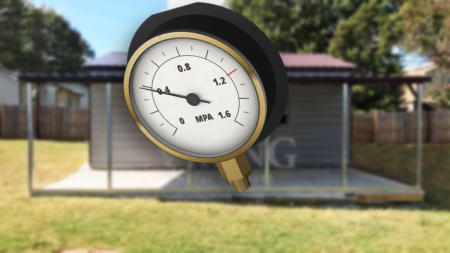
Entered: 0.4
